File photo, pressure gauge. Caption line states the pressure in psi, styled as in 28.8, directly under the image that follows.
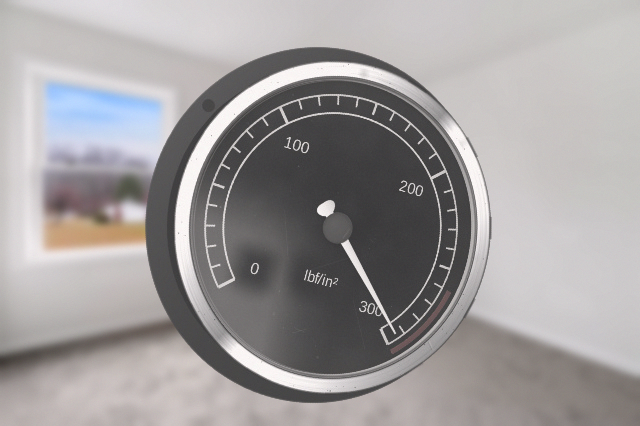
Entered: 295
